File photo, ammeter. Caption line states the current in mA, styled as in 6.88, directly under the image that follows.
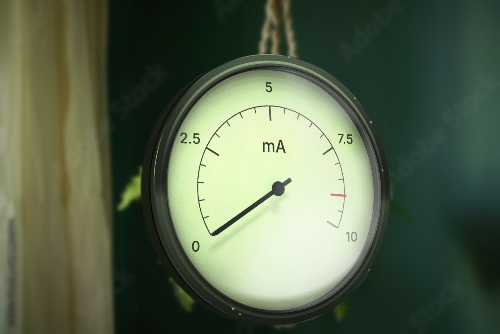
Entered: 0
